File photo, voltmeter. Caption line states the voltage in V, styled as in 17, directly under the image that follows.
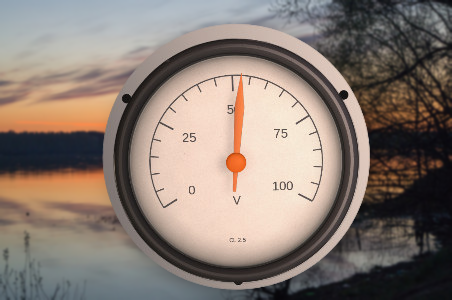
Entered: 52.5
